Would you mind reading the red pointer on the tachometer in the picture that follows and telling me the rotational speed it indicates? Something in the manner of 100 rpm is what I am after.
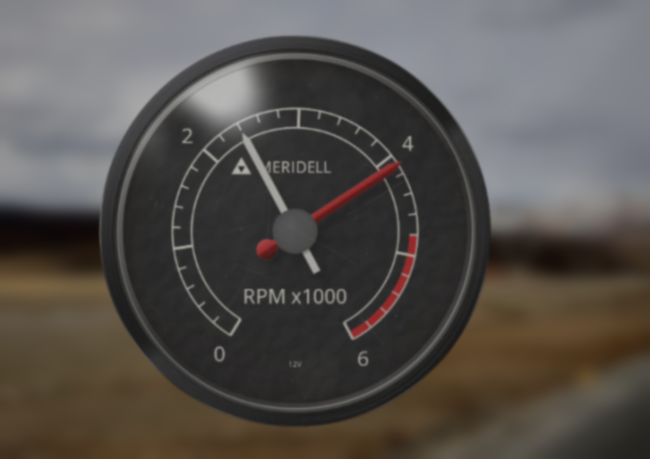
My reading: 4100 rpm
